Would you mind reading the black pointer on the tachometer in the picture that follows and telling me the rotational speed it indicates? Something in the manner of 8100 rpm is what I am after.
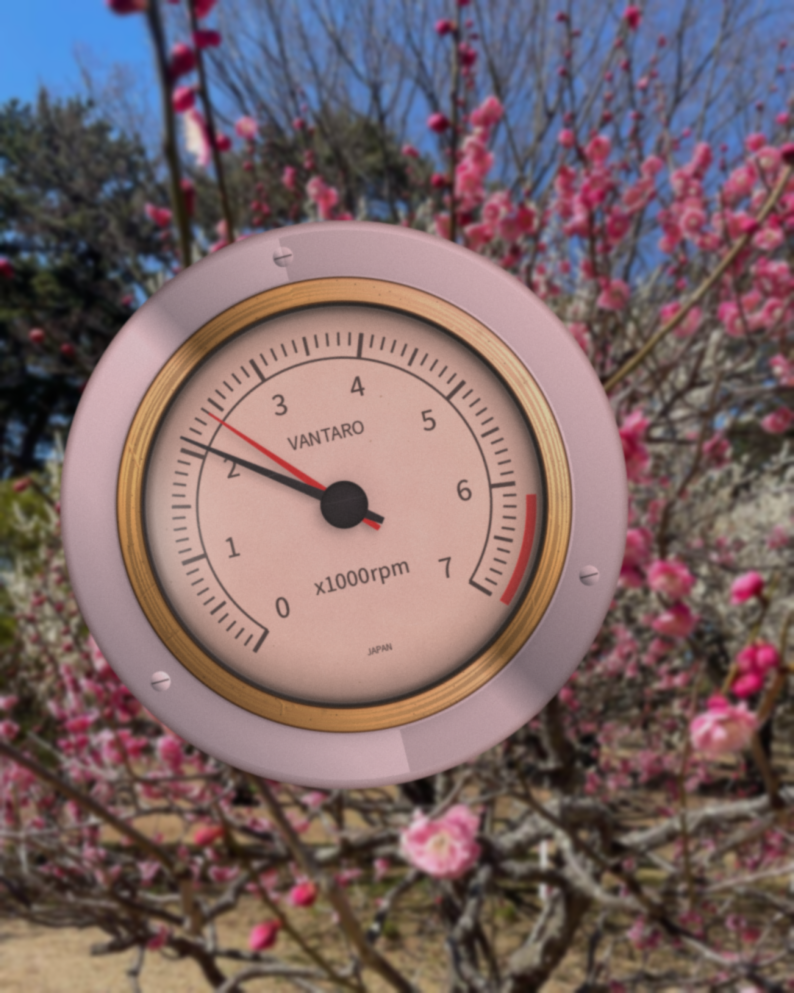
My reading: 2100 rpm
